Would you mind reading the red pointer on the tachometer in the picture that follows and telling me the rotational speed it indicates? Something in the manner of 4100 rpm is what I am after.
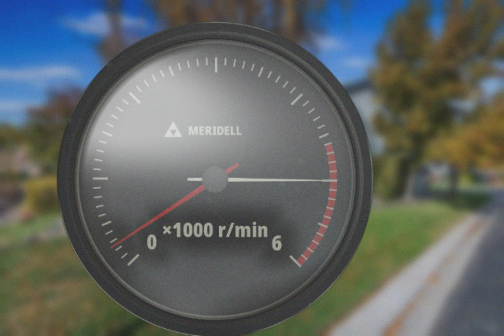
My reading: 250 rpm
